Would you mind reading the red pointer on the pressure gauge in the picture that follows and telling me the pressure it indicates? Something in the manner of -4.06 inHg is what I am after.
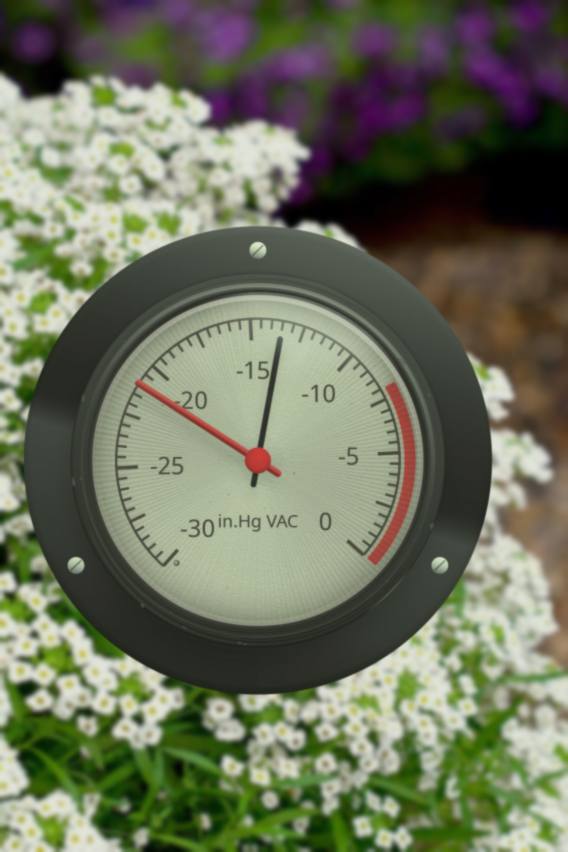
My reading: -21 inHg
